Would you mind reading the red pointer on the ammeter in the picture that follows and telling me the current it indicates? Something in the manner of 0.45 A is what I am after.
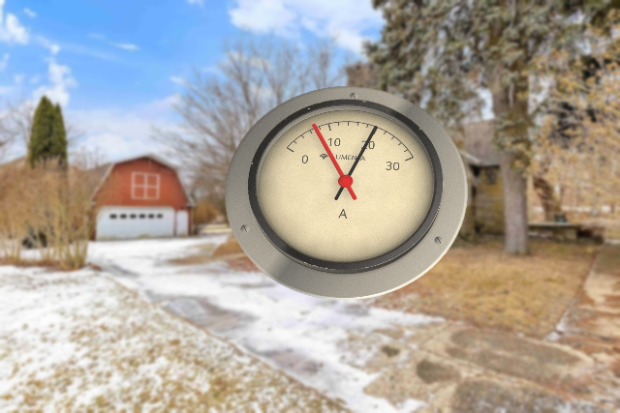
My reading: 7 A
